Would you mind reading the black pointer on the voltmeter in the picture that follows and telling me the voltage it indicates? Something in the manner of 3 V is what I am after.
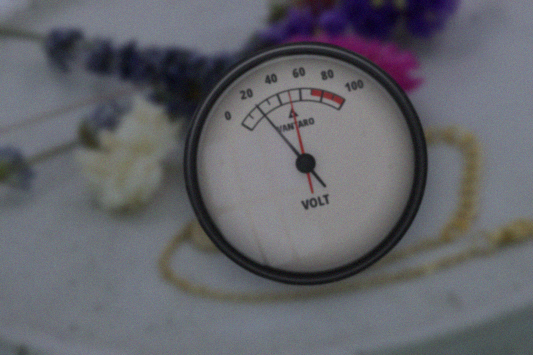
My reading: 20 V
